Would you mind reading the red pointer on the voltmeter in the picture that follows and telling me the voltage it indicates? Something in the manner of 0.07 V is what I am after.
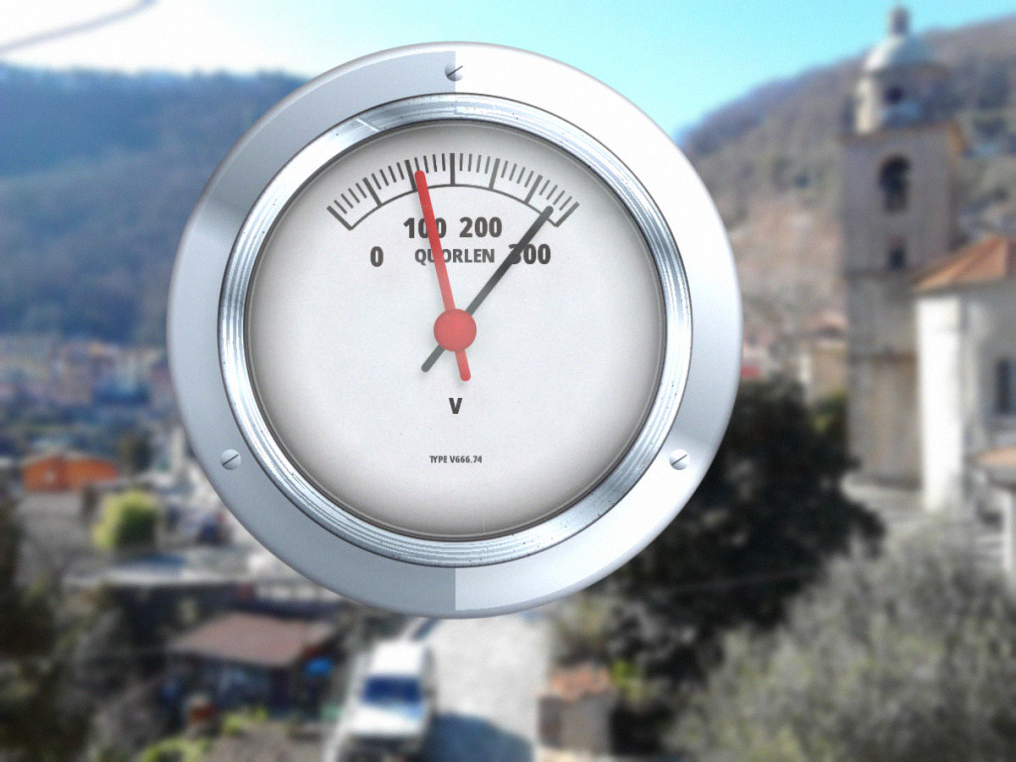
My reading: 110 V
